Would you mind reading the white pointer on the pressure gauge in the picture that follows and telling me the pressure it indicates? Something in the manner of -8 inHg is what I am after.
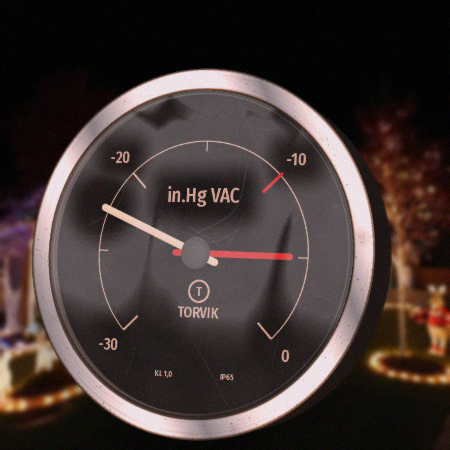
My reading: -22.5 inHg
